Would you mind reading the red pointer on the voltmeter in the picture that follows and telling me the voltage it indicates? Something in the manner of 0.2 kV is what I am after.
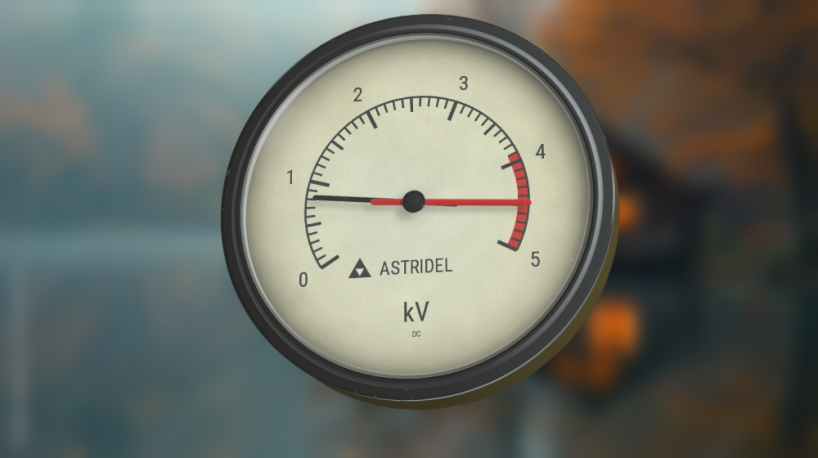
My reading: 4.5 kV
